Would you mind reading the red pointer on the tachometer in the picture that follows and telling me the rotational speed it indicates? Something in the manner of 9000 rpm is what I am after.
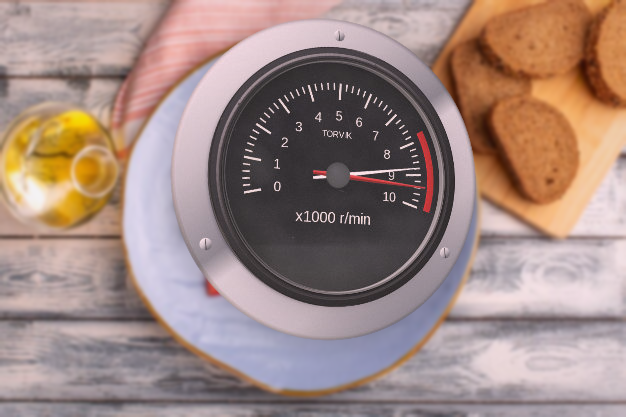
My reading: 9400 rpm
